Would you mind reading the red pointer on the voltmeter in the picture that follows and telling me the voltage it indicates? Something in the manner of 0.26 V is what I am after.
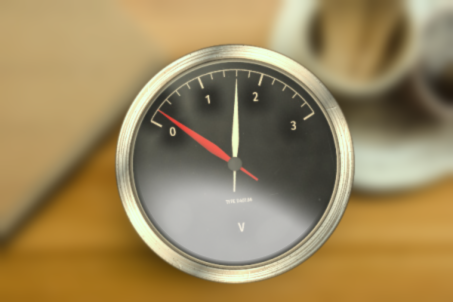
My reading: 0.2 V
